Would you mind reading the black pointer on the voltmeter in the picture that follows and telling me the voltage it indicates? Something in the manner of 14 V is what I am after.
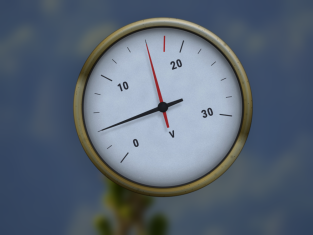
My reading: 4 V
